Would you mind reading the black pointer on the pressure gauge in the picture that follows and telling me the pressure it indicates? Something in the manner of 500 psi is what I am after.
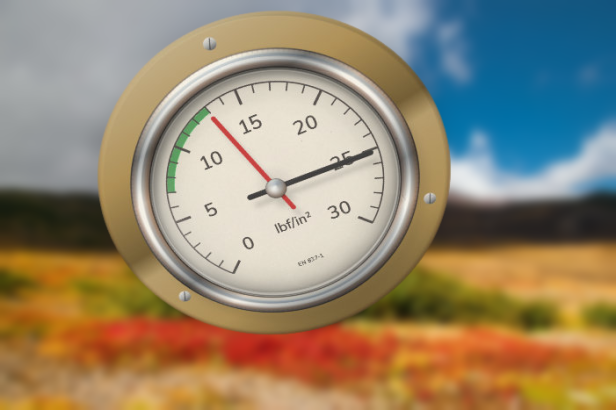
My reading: 25 psi
